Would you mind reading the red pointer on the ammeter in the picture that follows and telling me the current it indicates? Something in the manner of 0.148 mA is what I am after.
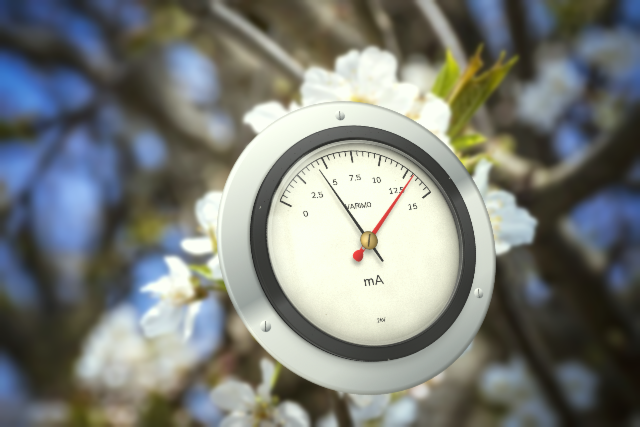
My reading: 13 mA
